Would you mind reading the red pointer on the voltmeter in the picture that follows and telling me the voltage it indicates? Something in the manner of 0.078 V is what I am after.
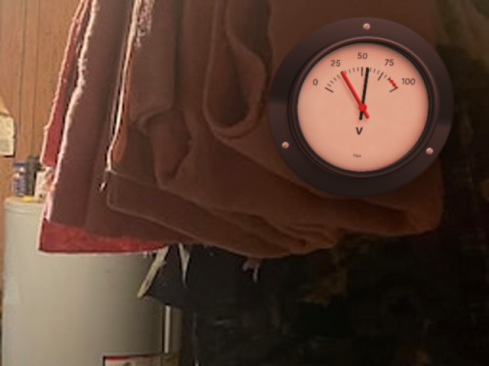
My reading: 25 V
